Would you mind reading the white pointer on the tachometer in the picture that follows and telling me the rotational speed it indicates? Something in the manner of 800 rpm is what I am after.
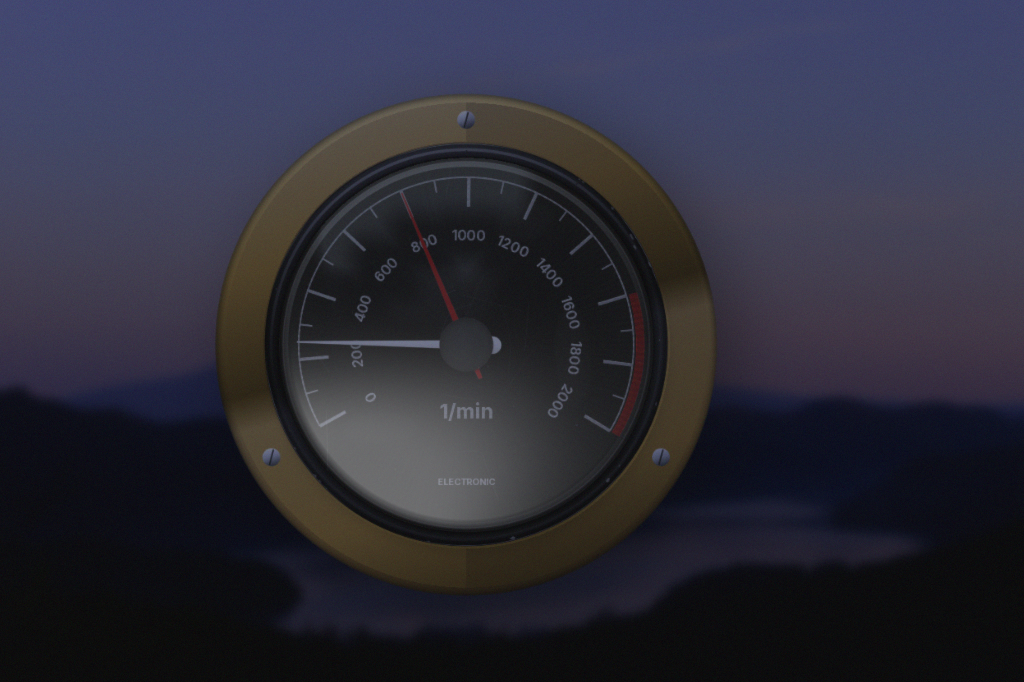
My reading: 250 rpm
